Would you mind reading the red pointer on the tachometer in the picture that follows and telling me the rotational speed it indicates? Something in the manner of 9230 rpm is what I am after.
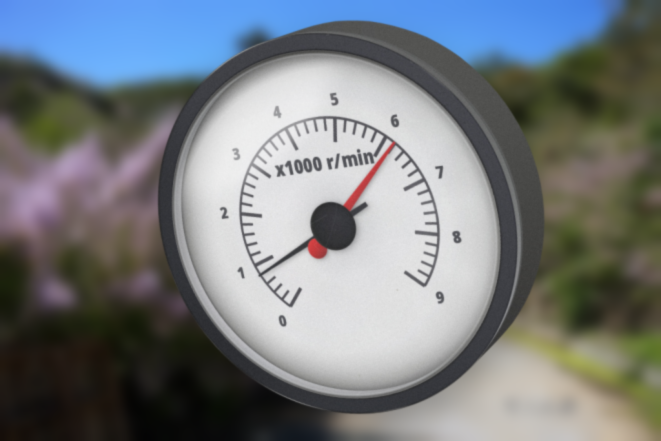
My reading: 6200 rpm
